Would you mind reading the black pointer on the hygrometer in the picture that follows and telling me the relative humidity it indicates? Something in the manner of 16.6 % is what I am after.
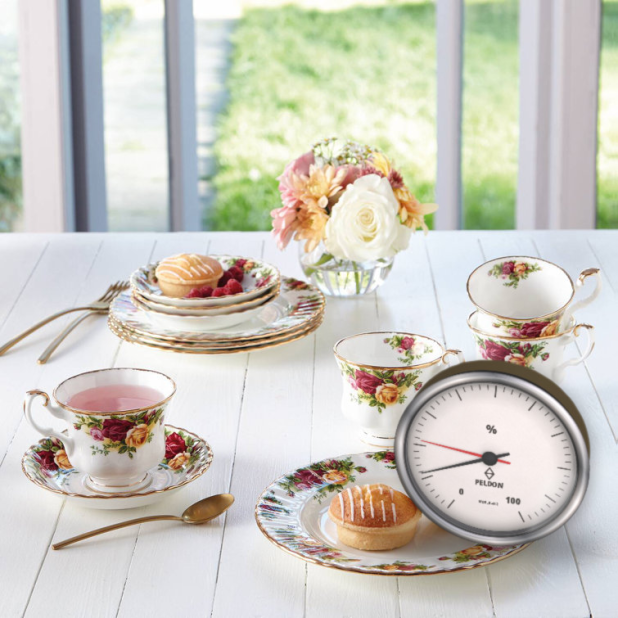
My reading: 12 %
